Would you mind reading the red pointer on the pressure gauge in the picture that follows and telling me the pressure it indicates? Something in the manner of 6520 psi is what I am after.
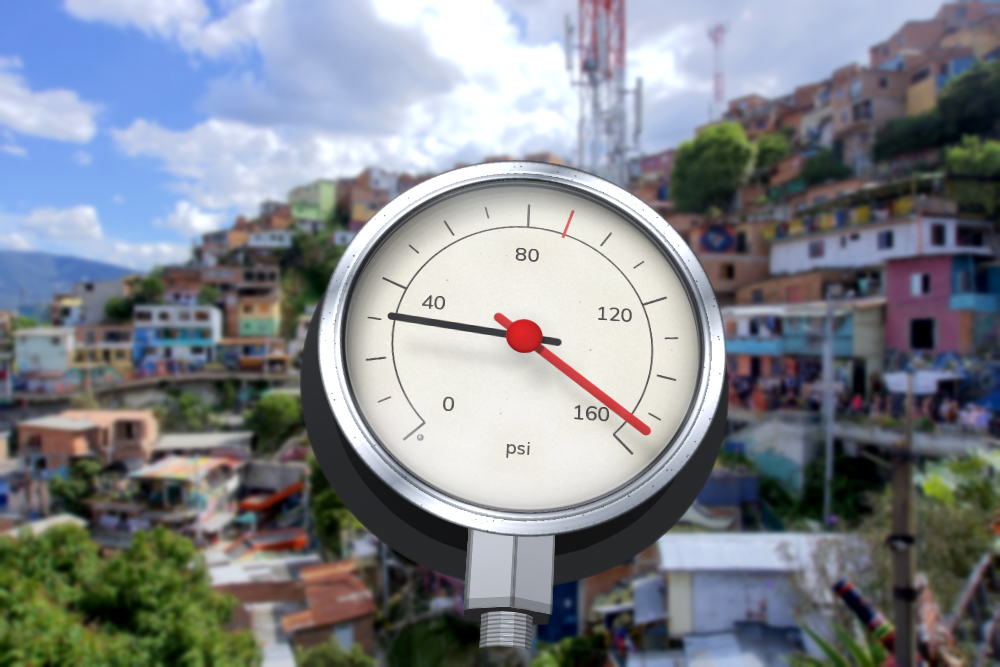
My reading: 155 psi
